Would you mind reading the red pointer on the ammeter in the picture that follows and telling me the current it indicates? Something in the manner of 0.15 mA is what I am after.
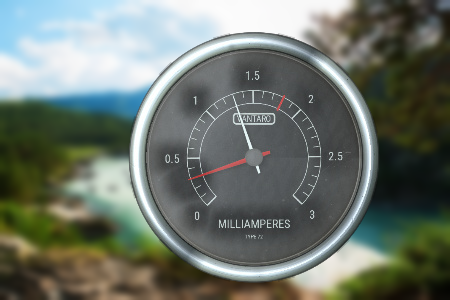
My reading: 0.3 mA
